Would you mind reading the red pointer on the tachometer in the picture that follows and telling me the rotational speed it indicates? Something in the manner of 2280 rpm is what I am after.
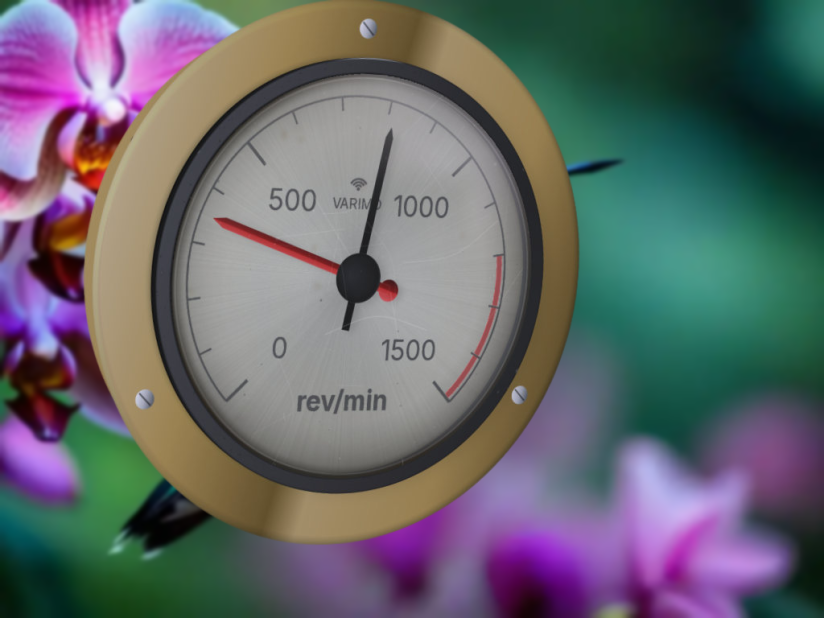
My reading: 350 rpm
